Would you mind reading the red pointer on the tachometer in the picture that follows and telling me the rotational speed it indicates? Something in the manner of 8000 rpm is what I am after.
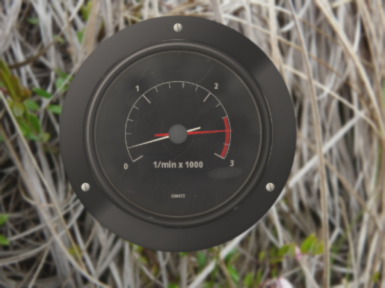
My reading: 2600 rpm
